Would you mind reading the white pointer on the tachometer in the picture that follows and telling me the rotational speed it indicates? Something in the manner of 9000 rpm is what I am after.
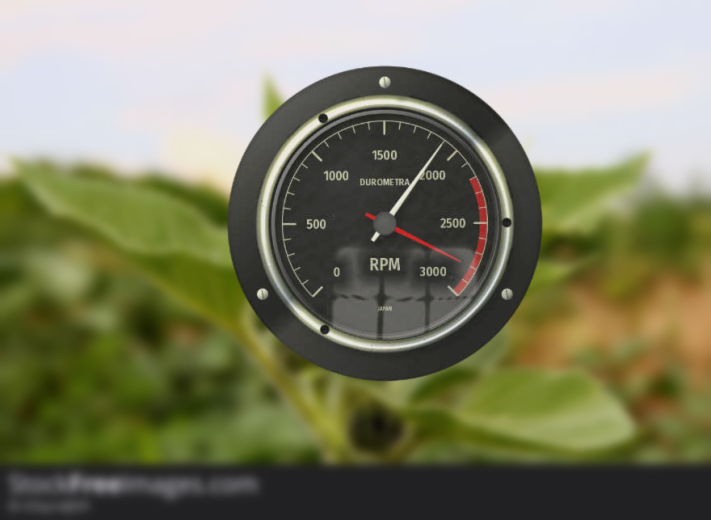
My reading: 1900 rpm
